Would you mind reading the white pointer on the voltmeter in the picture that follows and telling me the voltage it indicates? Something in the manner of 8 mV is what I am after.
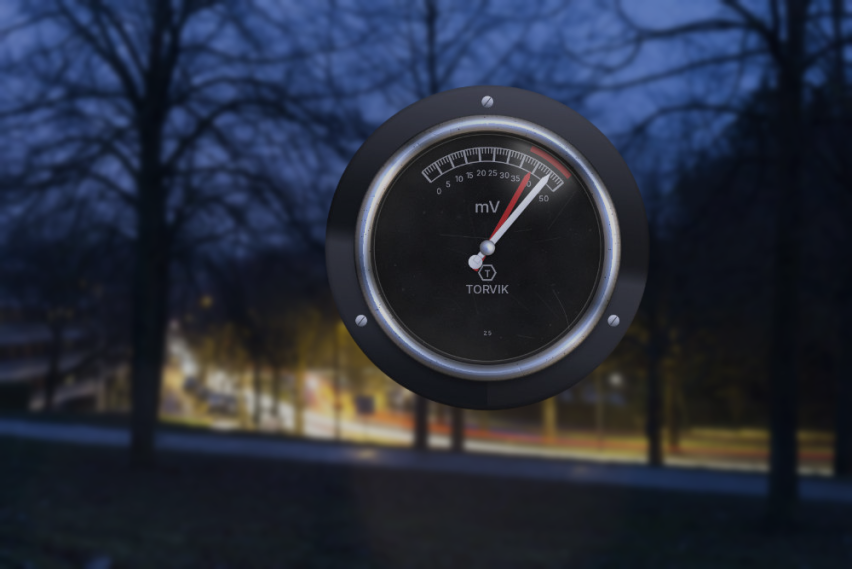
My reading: 45 mV
